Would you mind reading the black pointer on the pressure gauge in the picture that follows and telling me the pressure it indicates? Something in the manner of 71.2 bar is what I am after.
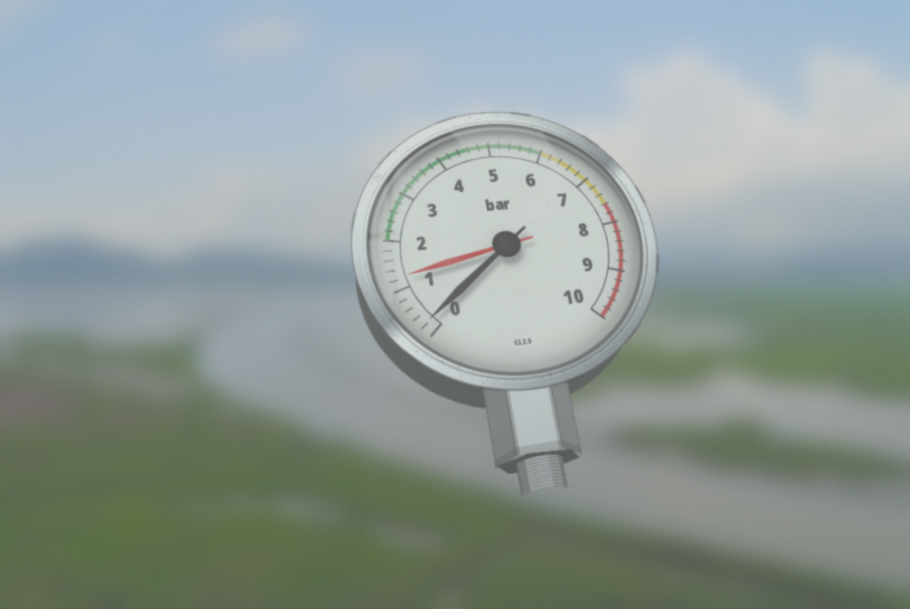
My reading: 0.2 bar
